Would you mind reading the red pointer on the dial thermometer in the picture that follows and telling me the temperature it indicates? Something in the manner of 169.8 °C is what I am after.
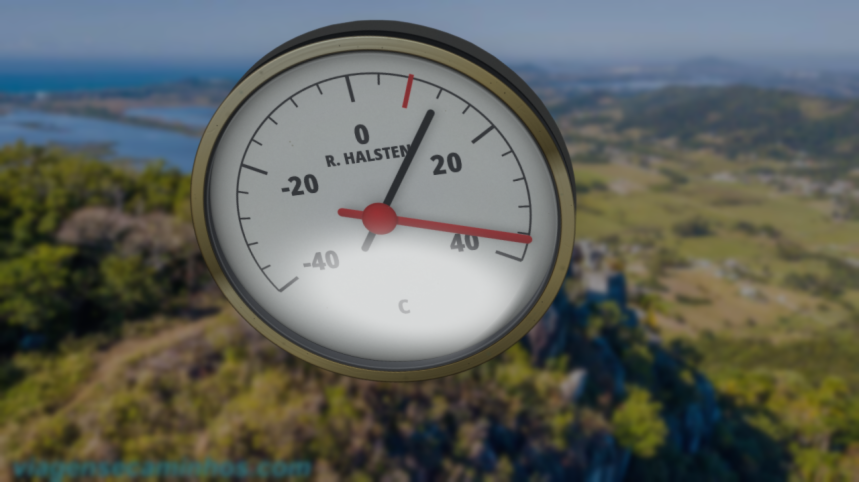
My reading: 36 °C
